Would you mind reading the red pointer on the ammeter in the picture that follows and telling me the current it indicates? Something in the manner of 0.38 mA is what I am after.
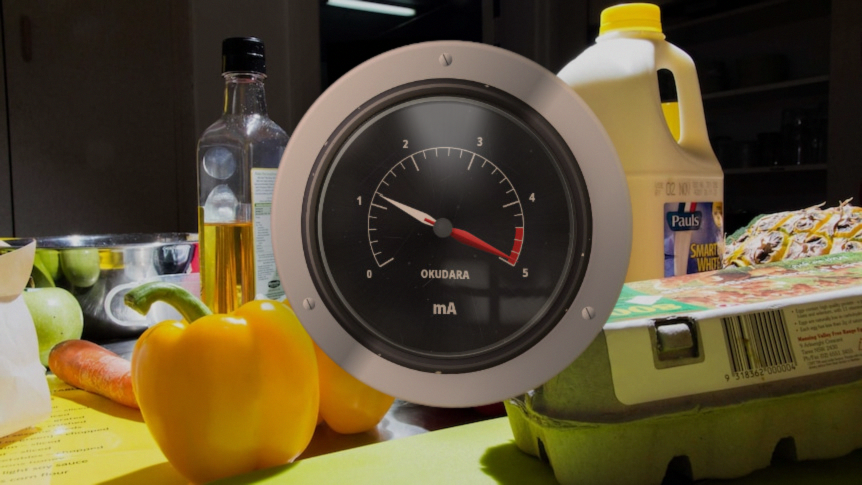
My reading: 4.9 mA
